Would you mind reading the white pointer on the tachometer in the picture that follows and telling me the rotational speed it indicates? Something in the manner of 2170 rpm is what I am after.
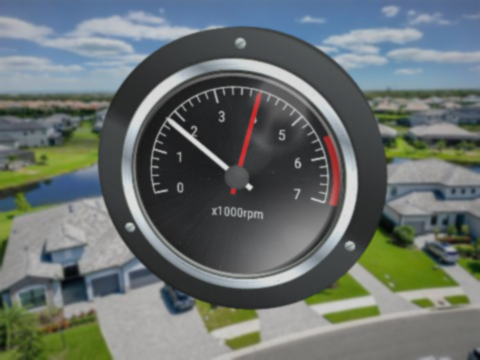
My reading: 1800 rpm
